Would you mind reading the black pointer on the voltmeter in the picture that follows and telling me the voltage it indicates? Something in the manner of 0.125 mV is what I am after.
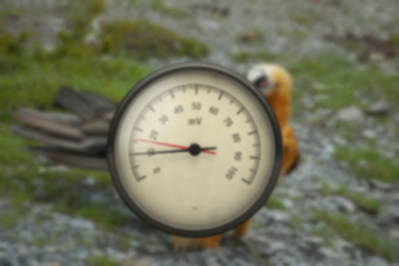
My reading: 10 mV
